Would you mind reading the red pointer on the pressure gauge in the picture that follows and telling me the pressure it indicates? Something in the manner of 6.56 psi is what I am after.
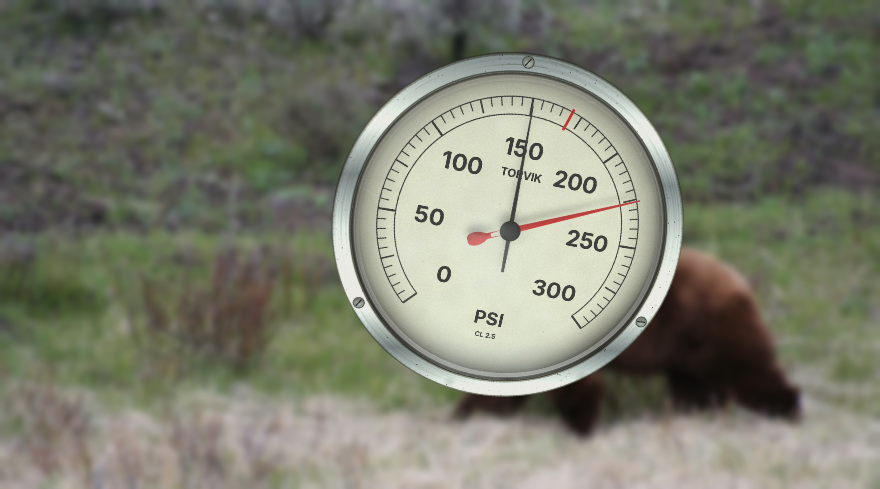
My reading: 225 psi
